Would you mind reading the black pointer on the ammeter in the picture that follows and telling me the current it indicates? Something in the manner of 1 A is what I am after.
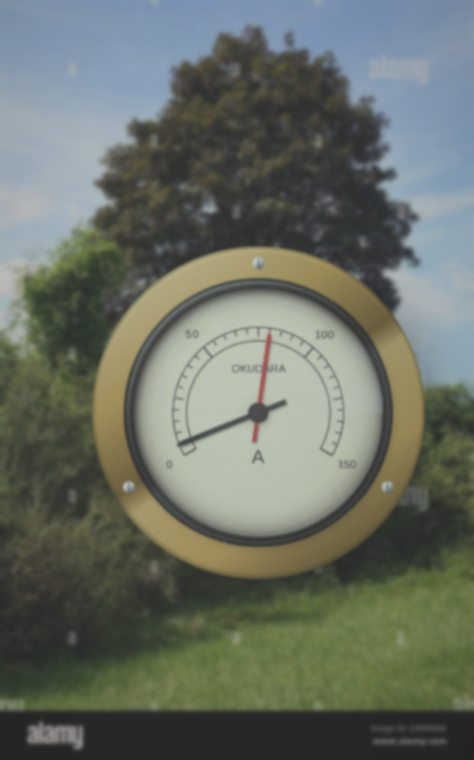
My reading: 5 A
